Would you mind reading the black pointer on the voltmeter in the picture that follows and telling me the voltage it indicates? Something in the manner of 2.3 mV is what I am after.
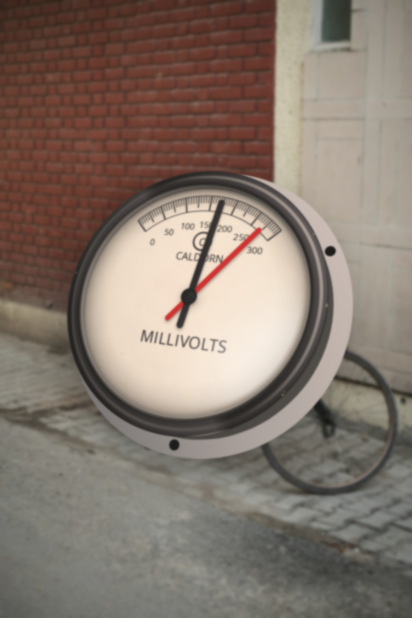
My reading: 175 mV
